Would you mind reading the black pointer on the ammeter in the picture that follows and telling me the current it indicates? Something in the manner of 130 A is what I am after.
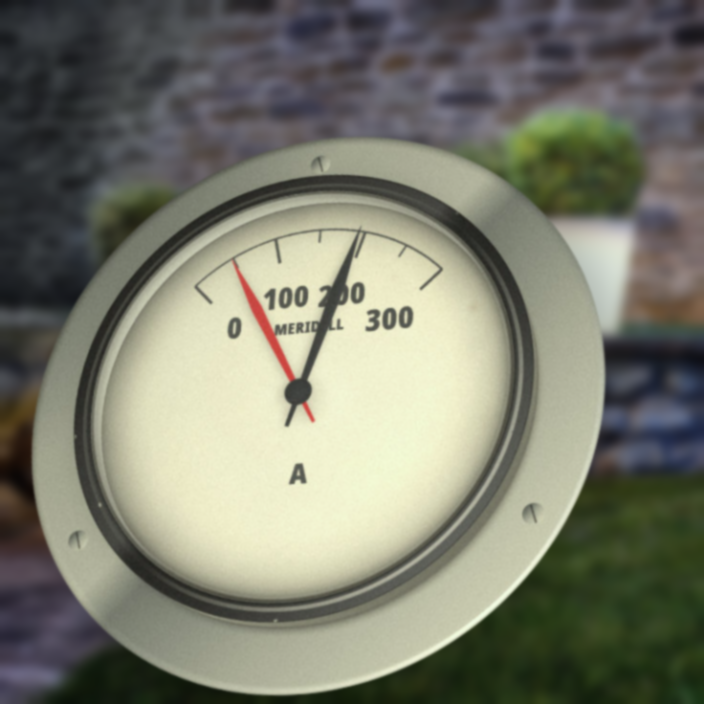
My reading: 200 A
